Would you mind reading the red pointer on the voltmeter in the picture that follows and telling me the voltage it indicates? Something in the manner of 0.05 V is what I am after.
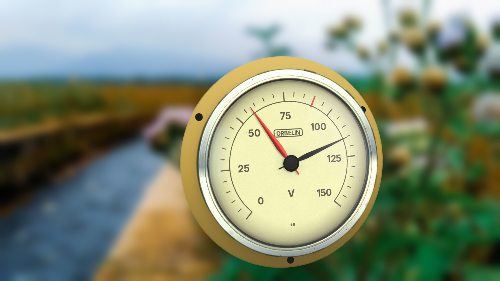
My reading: 57.5 V
